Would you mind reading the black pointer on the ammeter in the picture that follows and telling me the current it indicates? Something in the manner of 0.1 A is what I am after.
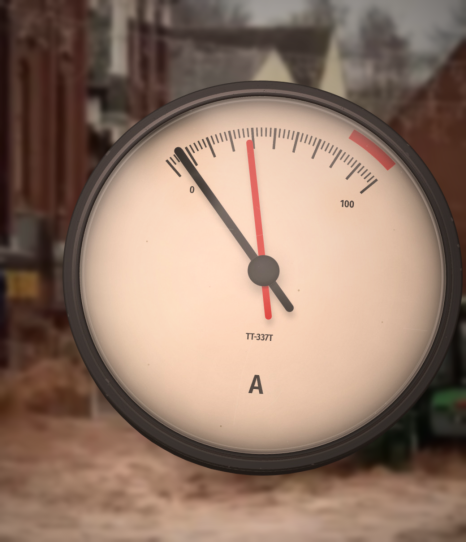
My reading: 6 A
